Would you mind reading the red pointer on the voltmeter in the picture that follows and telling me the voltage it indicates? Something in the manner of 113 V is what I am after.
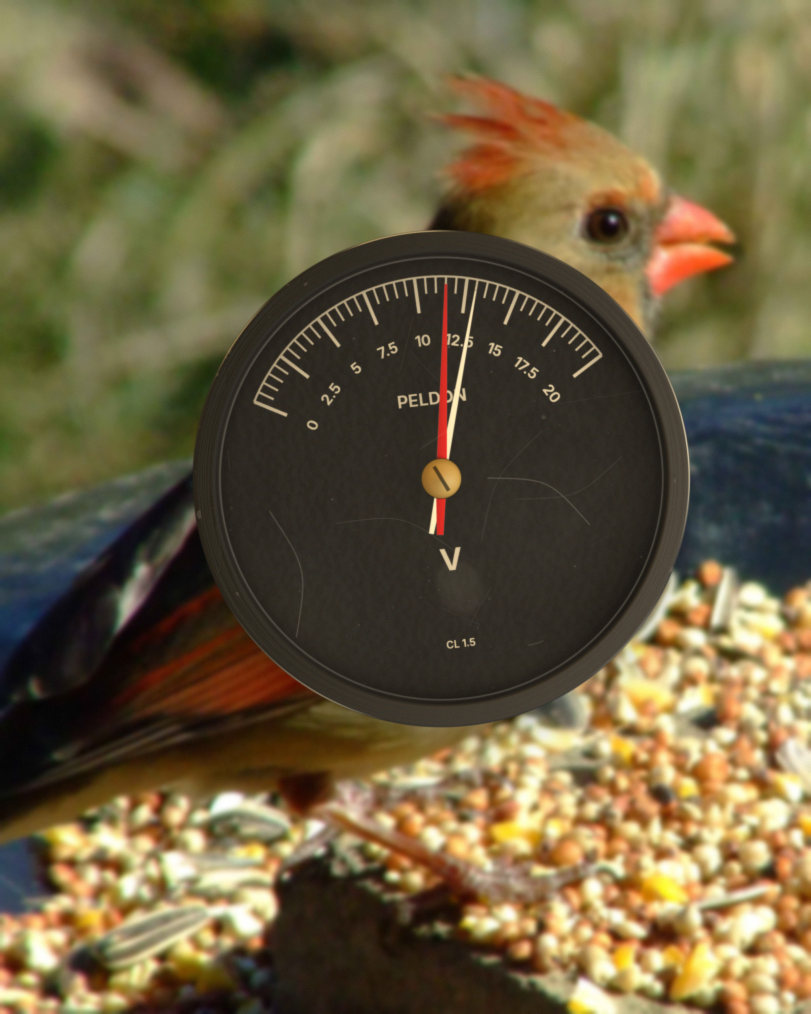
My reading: 11.5 V
